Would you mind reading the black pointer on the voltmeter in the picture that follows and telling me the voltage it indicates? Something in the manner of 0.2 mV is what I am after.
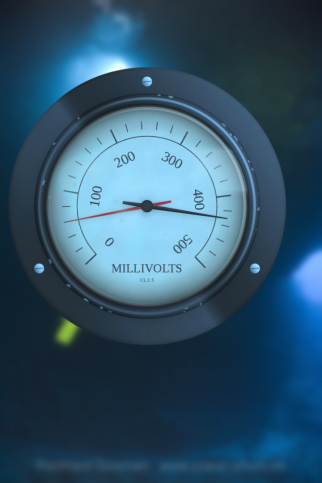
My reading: 430 mV
